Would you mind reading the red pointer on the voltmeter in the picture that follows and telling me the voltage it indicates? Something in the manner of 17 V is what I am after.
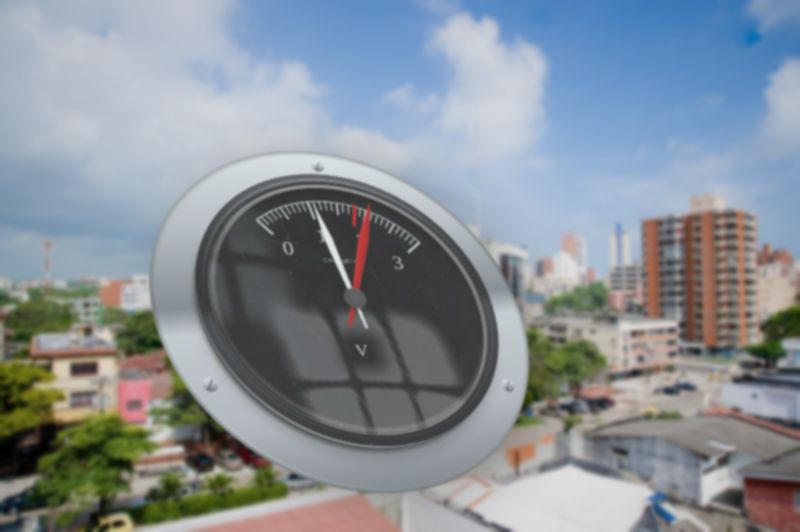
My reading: 2 V
